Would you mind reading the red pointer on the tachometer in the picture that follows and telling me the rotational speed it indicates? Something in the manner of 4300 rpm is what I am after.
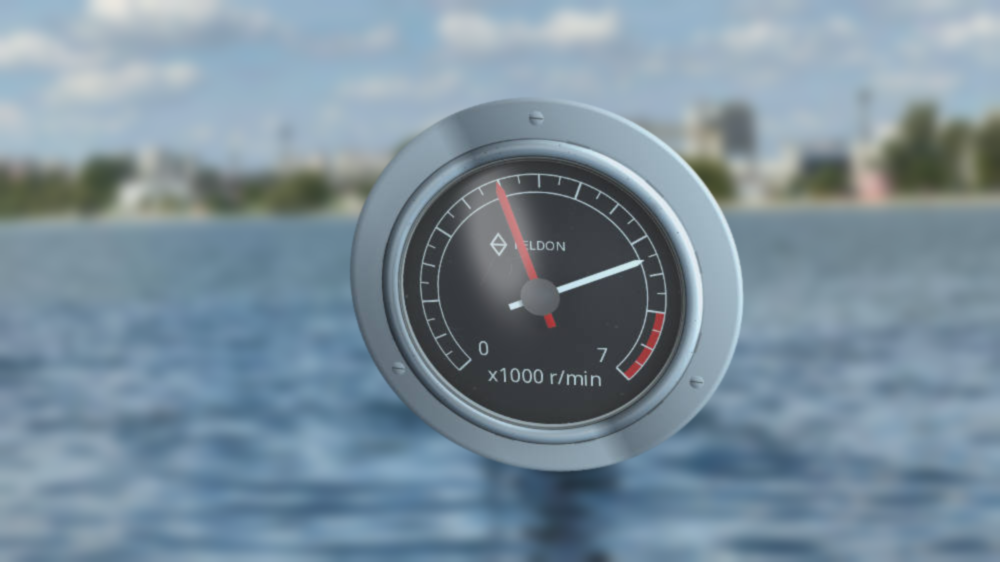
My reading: 3000 rpm
